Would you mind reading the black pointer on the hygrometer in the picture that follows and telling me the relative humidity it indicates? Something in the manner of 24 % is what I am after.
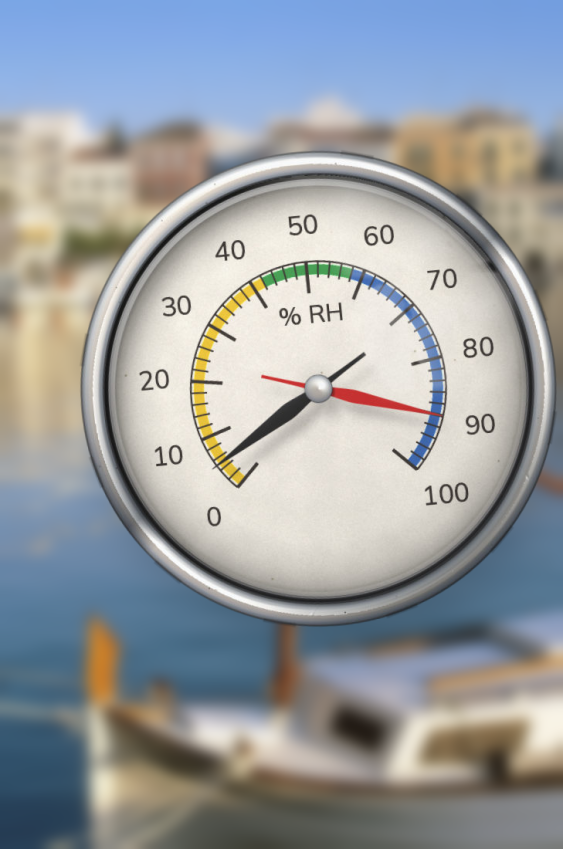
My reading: 5 %
